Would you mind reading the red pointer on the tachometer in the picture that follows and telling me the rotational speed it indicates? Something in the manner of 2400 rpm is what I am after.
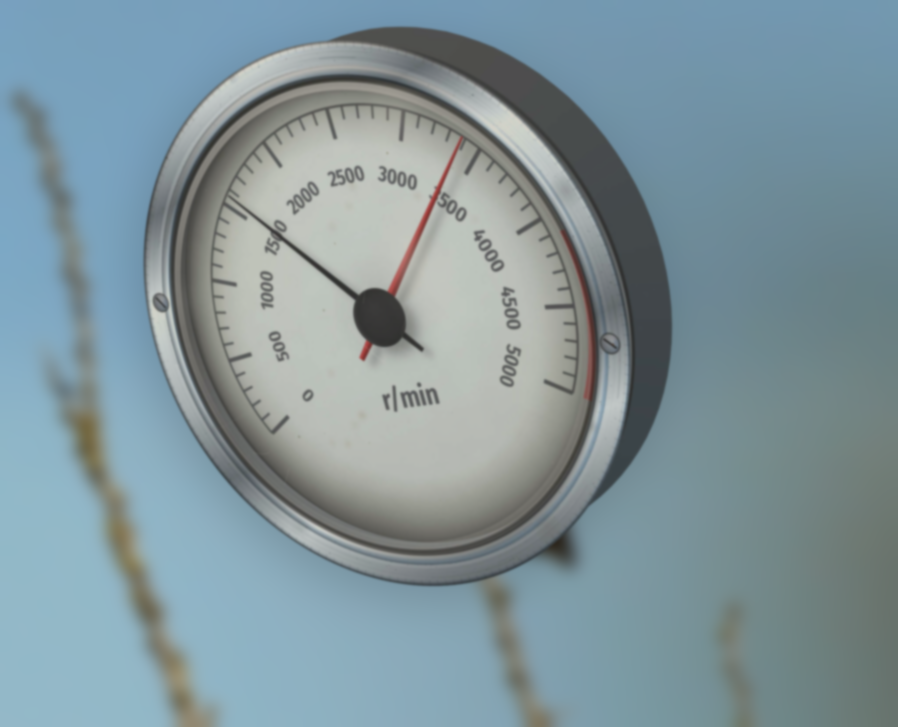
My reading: 3400 rpm
